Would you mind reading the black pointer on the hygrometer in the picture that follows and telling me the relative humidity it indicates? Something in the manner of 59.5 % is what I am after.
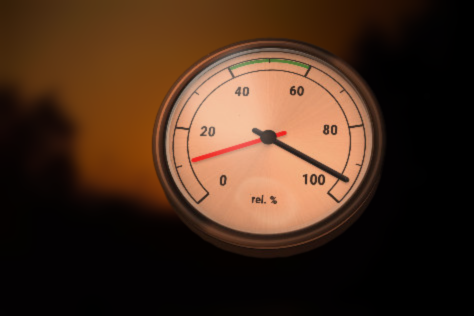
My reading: 95 %
